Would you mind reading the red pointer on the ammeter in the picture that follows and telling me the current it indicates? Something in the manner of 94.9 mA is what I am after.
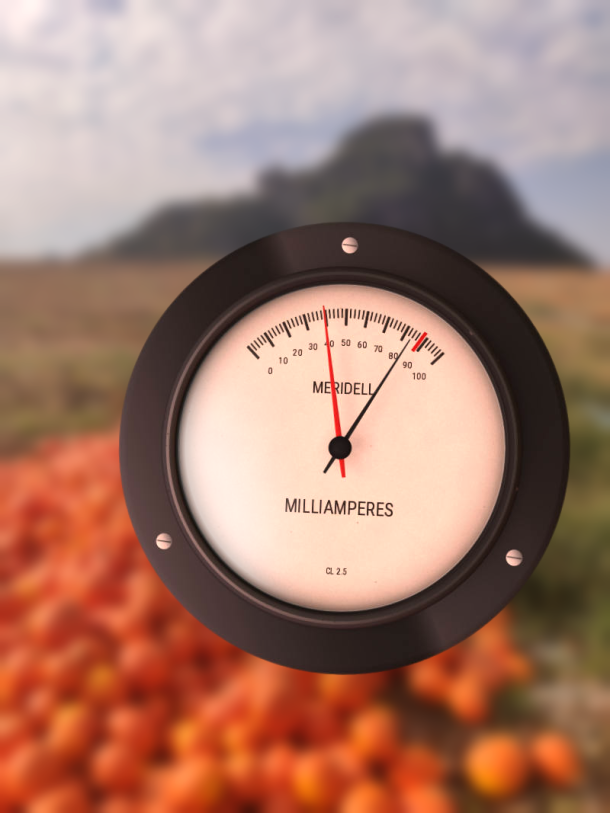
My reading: 40 mA
